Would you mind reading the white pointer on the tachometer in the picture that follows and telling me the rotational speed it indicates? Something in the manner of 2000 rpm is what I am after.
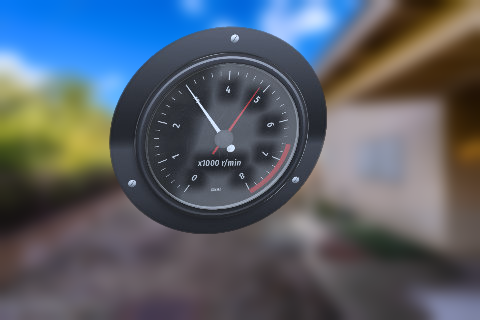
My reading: 3000 rpm
